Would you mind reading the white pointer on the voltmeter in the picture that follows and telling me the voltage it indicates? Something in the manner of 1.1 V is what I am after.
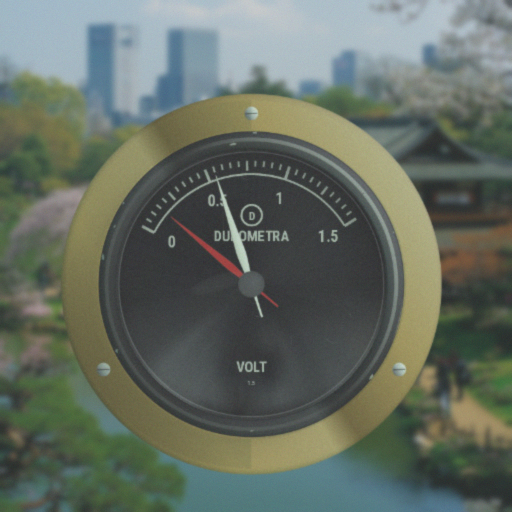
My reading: 0.55 V
